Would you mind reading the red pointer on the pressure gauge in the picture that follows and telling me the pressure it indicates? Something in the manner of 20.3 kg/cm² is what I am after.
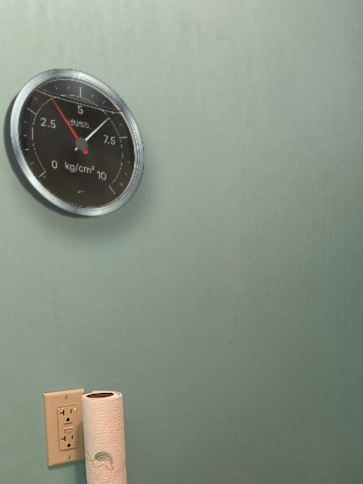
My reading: 3.5 kg/cm²
